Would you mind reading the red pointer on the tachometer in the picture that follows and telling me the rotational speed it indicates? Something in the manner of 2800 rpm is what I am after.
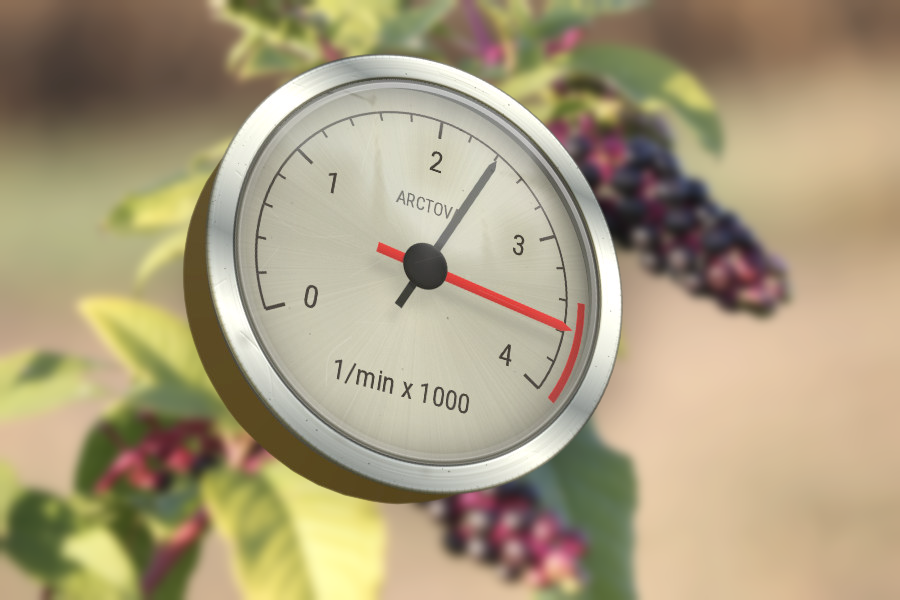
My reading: 3600 rpm
